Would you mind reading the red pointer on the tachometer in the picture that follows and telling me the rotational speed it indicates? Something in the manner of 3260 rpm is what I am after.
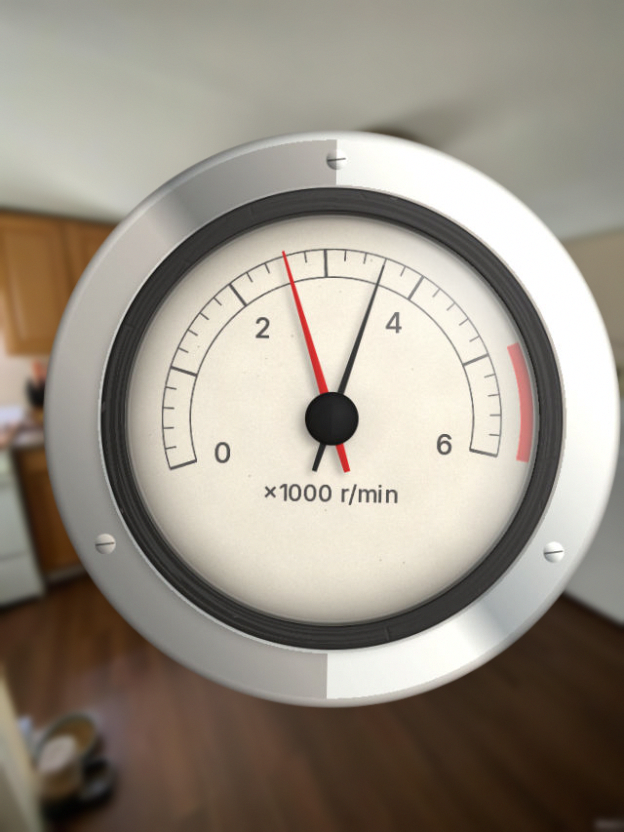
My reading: 2600 rpm
